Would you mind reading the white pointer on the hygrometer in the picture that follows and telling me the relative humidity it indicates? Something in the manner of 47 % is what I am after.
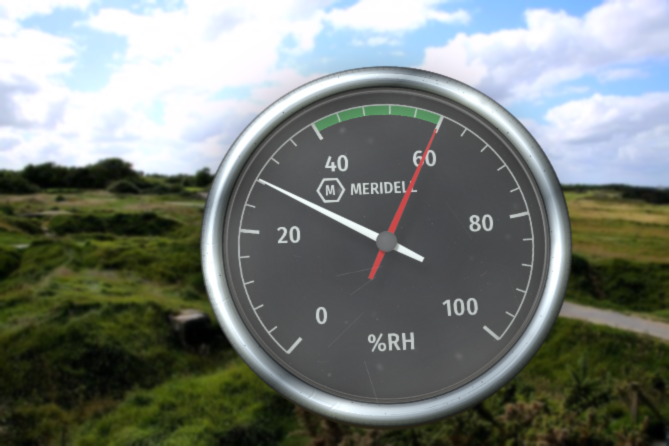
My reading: 28 %
